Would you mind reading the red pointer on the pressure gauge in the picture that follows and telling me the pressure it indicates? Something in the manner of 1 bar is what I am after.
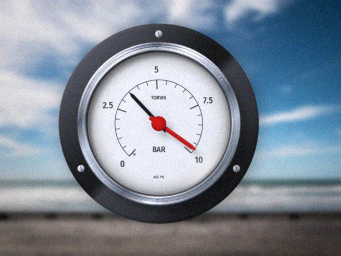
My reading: 9.75 bar
